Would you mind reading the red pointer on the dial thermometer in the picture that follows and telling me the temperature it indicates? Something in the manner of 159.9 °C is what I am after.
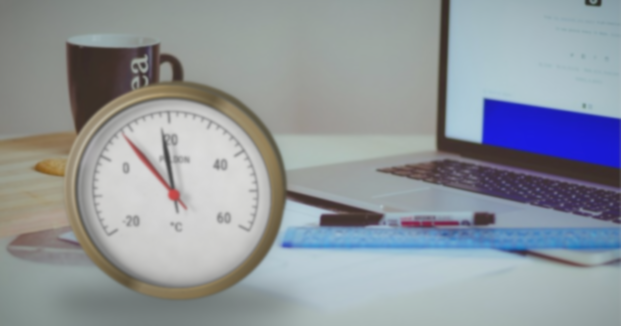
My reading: 8 °C
